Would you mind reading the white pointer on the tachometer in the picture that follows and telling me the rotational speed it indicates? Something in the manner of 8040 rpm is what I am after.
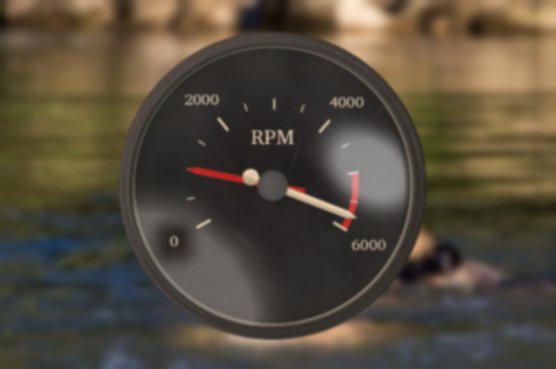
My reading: 5750 rpm
